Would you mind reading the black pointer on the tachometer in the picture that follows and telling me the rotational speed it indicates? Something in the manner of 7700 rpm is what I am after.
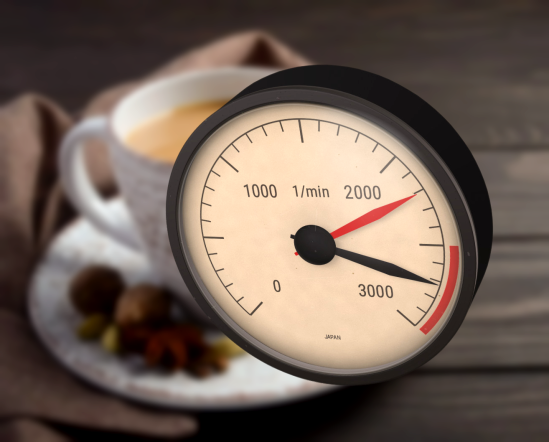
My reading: 2700 rpm
